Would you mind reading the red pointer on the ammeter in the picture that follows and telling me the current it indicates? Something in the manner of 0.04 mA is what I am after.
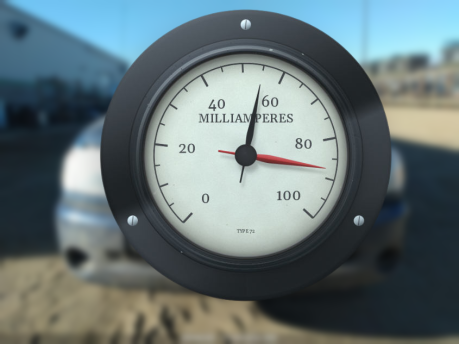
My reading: 87.5 mA
